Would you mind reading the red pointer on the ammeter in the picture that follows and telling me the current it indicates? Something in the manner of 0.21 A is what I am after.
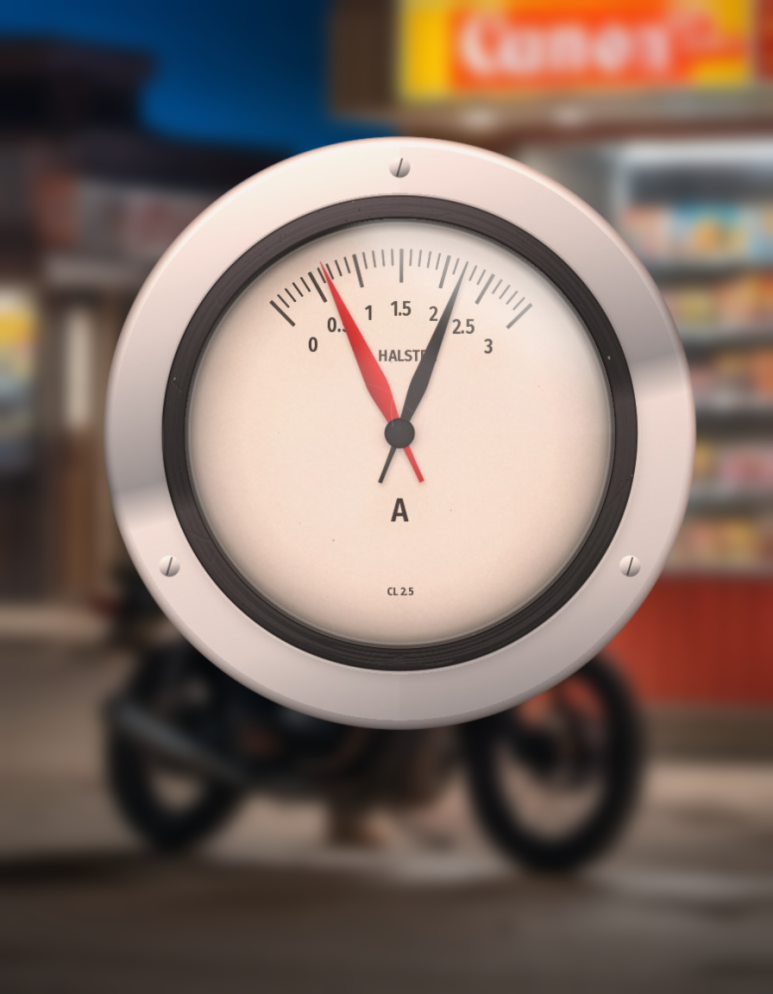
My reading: 0.65 A
